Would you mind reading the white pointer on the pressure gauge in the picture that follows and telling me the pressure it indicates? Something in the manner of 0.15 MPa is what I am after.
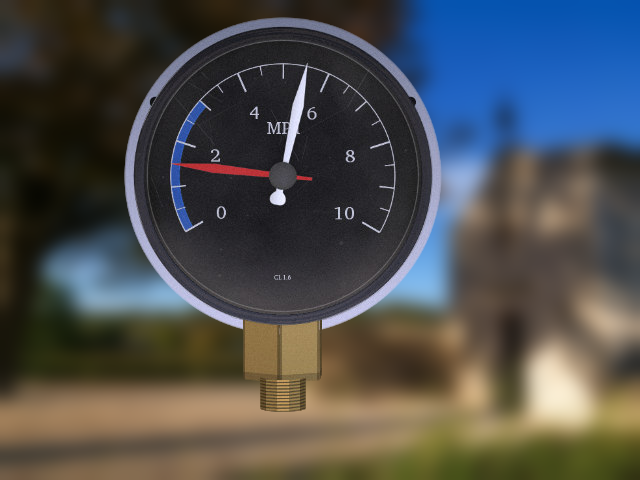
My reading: 5.5 MPa
